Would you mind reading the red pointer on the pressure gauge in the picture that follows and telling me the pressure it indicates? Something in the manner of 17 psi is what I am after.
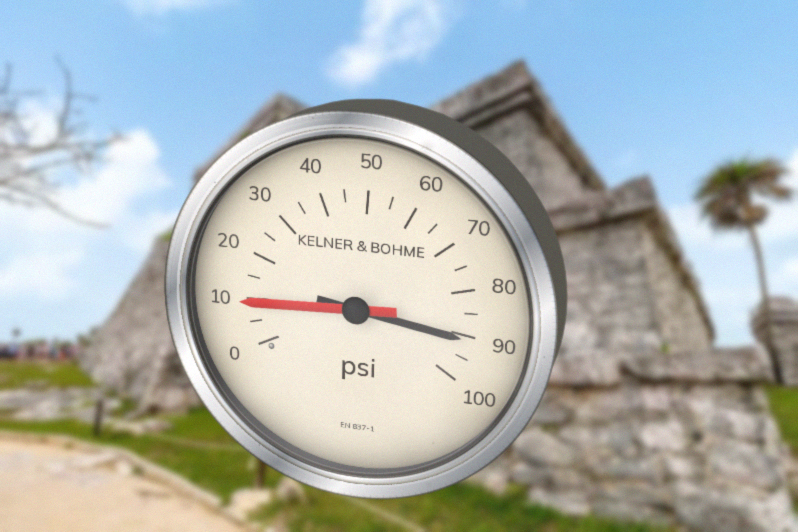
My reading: 10 psi
